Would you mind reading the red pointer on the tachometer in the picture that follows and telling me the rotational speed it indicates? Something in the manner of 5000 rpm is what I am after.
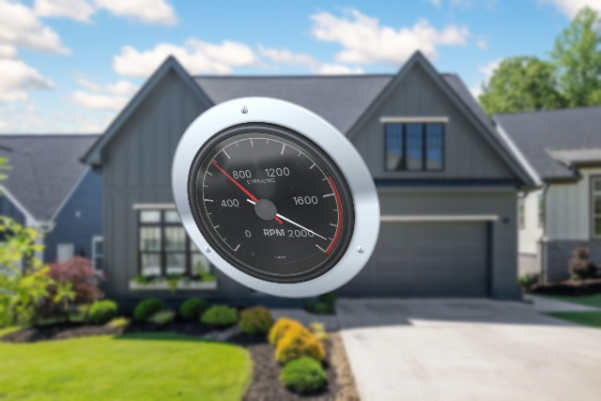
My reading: 700 rpm
